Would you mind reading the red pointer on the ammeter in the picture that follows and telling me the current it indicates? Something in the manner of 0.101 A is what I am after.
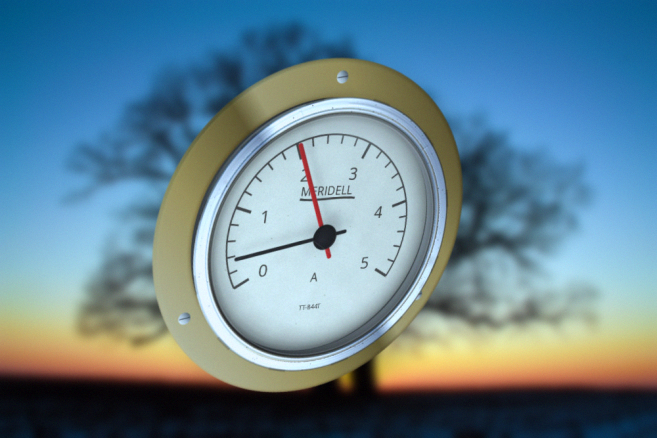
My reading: 2 A
